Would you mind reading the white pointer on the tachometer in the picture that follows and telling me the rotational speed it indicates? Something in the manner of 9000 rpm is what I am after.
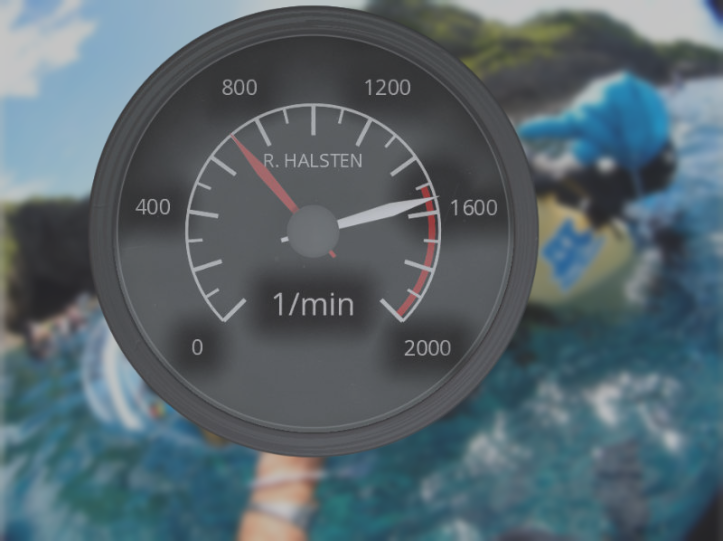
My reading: 1550 rpm
